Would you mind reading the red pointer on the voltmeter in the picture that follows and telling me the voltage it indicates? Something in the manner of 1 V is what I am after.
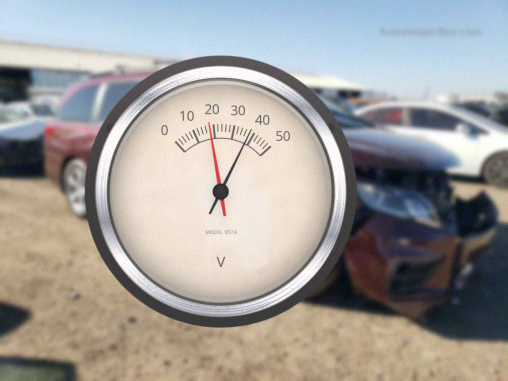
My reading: 18 V
